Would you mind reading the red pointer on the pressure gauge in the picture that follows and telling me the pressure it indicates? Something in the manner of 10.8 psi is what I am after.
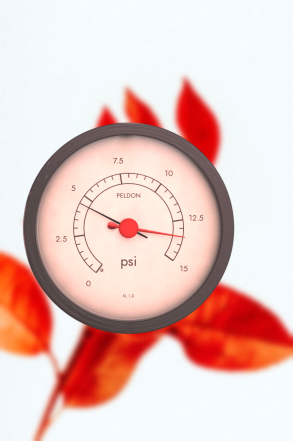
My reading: 13.5 psi
